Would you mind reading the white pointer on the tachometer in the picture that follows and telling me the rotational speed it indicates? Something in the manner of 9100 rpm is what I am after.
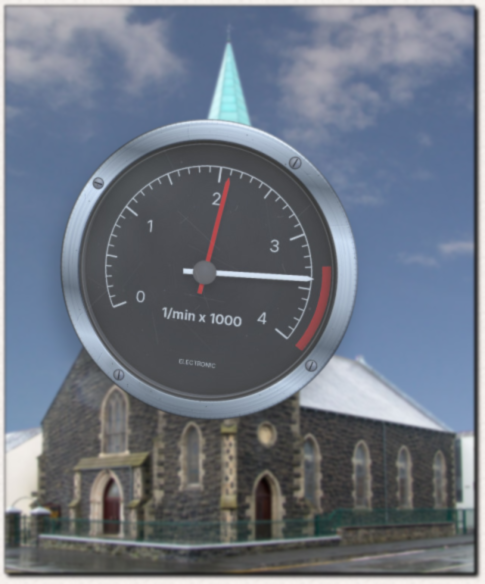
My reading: 3400 rpm
